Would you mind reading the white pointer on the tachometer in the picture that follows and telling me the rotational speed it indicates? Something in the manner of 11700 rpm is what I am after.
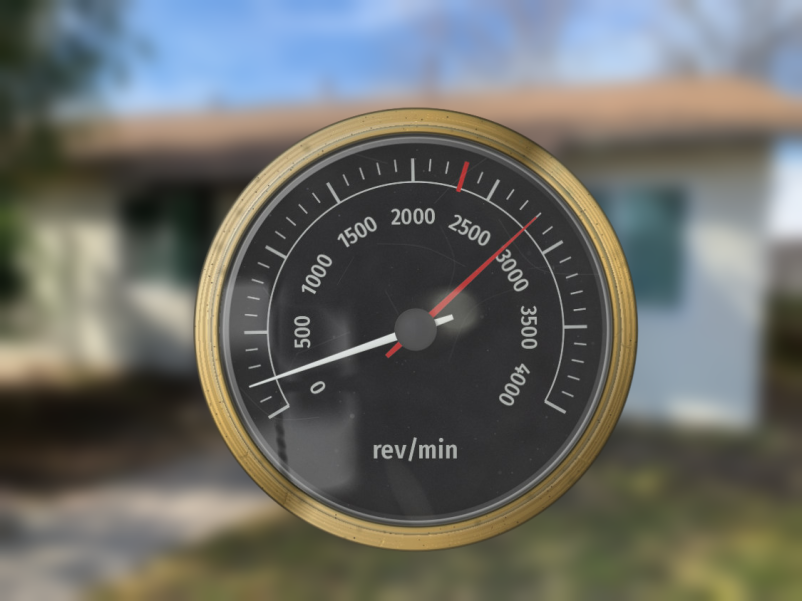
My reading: 200 rpm
